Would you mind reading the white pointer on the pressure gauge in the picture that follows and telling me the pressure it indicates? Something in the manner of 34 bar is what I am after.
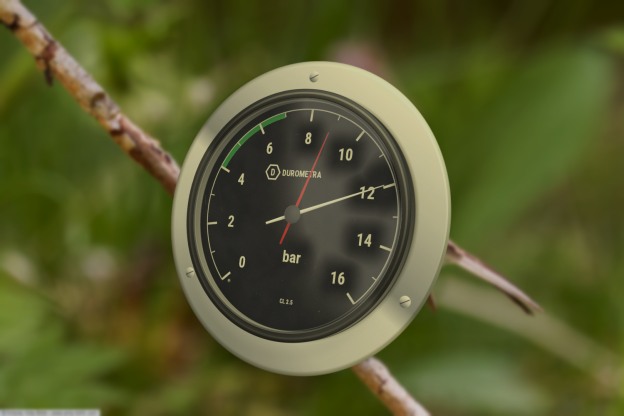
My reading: 12 bar
